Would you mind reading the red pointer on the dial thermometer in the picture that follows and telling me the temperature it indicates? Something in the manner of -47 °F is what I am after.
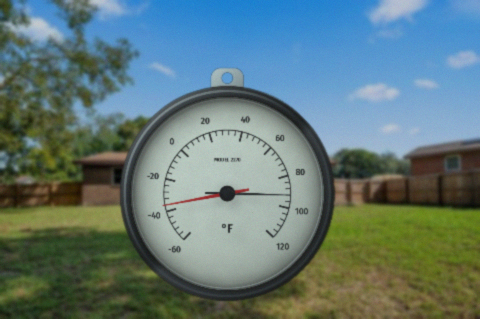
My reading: -36 °F
